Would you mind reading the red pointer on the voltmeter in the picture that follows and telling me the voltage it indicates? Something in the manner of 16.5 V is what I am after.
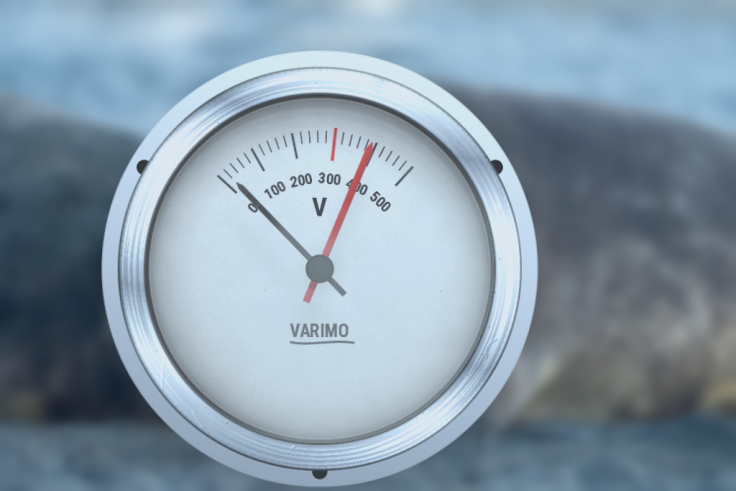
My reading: 390 V
